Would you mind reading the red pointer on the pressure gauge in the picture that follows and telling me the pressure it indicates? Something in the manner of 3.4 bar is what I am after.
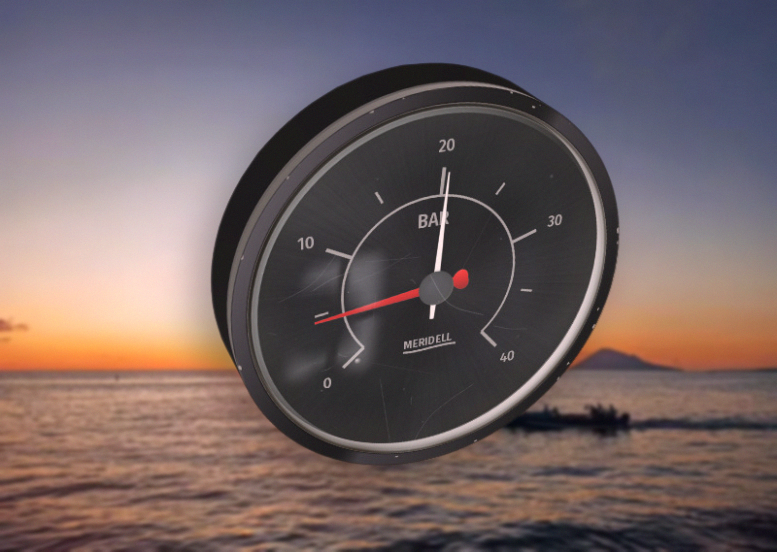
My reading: 5 bar
